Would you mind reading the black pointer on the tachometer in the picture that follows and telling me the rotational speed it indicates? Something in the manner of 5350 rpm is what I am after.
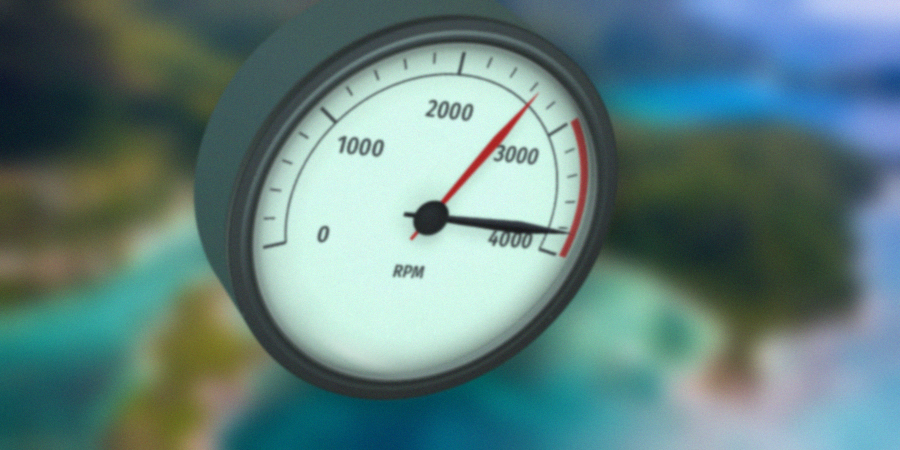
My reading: 3800 rpm
